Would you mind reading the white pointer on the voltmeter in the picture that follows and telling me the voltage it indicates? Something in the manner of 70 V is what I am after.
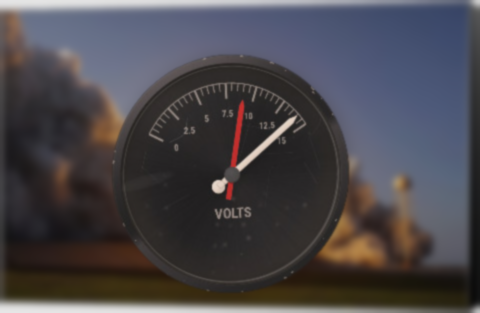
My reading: 14 V
